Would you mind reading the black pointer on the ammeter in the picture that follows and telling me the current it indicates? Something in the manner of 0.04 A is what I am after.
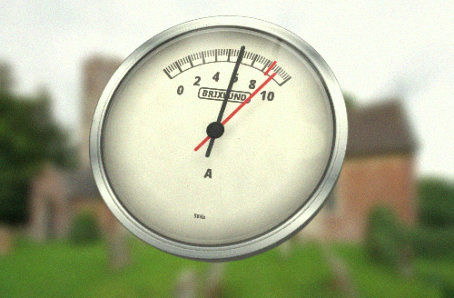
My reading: 6 A
